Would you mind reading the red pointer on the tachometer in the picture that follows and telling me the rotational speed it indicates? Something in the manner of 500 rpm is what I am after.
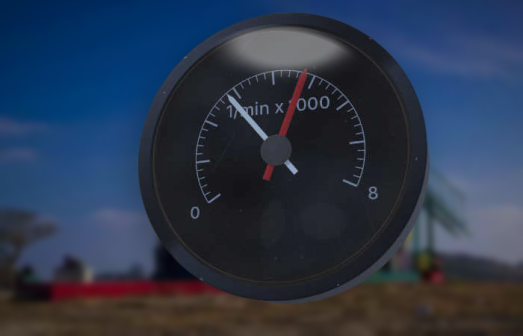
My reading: 4800 rpm
